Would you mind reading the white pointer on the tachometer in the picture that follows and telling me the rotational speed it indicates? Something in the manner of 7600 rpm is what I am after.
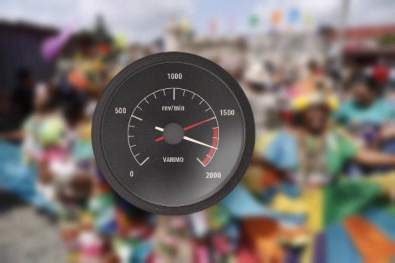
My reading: 1800 rpm
